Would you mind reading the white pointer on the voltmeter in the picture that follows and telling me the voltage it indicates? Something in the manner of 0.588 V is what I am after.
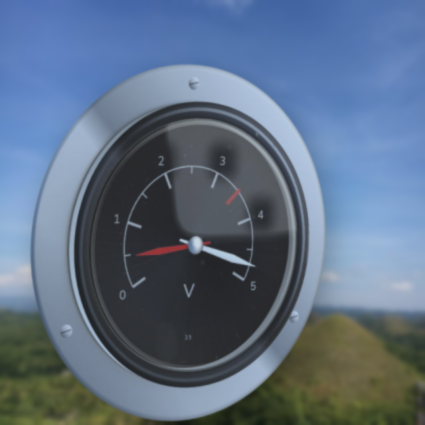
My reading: 4.75 V
